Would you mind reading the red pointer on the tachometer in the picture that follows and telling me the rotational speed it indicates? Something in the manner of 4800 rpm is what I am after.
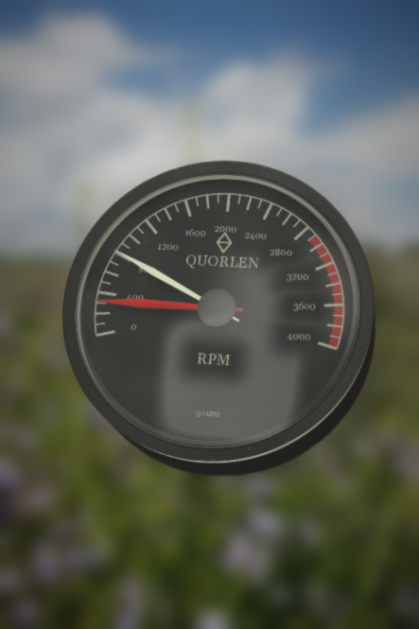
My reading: 300 rpm
